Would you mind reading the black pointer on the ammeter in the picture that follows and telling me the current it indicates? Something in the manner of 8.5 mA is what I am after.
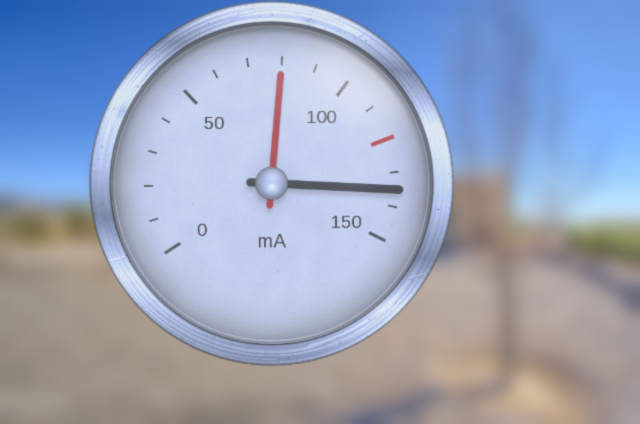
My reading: 135 mA
